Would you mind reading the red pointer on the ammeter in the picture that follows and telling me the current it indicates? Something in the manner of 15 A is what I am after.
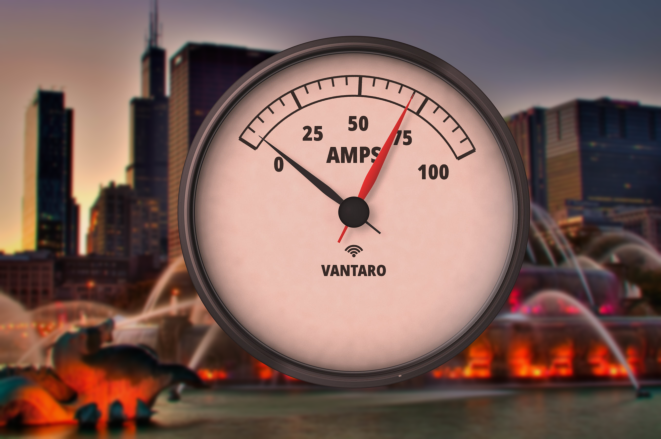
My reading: 70 A
